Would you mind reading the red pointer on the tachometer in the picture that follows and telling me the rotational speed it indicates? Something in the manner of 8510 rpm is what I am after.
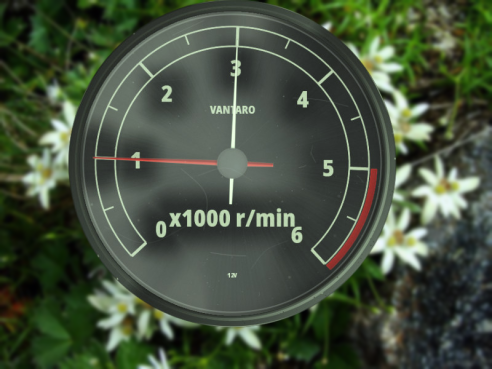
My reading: 1000 rpm
